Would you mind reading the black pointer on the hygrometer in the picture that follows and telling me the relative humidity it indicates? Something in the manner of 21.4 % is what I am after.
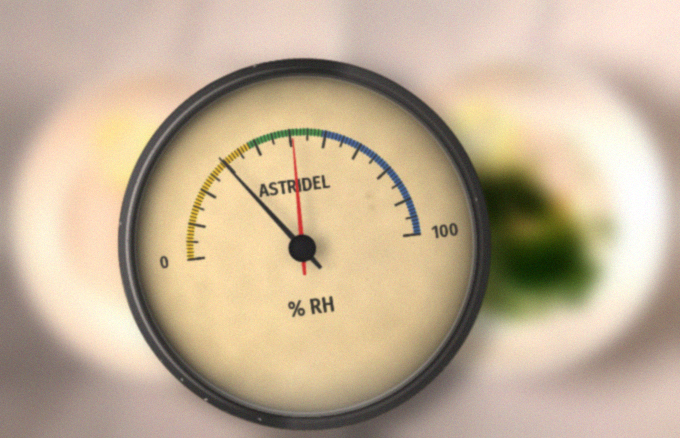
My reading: 30 %
